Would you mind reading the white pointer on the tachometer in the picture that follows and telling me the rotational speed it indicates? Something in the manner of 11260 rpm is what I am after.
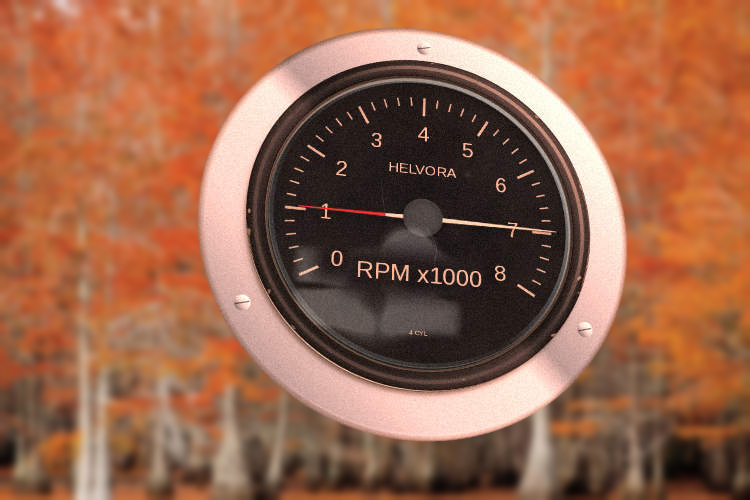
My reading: 7000 rpm
